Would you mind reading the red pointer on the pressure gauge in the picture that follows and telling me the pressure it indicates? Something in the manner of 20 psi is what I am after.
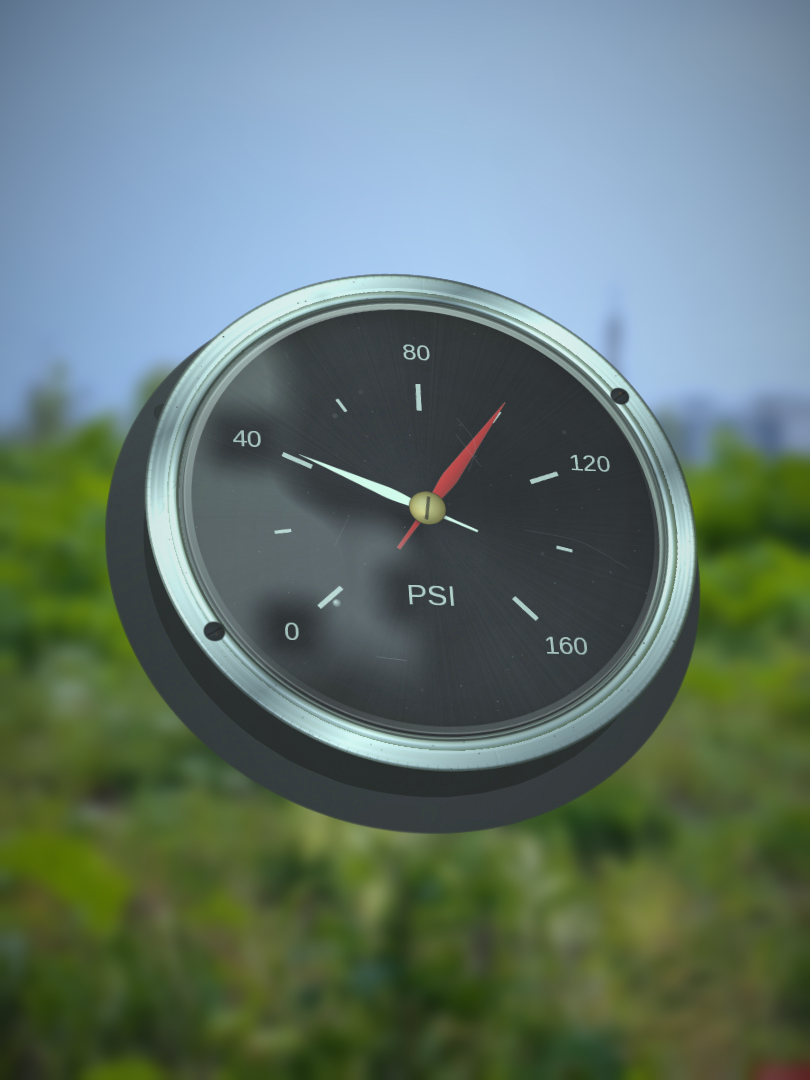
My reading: 100 psi
